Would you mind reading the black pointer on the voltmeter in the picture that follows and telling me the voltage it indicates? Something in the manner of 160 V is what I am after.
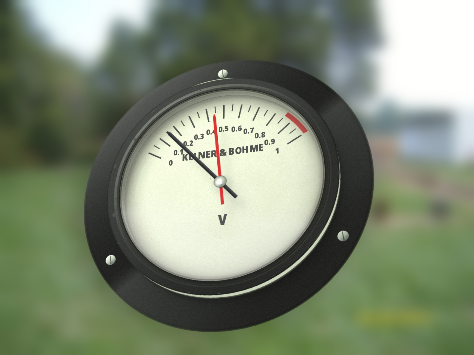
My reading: 0.15 V
